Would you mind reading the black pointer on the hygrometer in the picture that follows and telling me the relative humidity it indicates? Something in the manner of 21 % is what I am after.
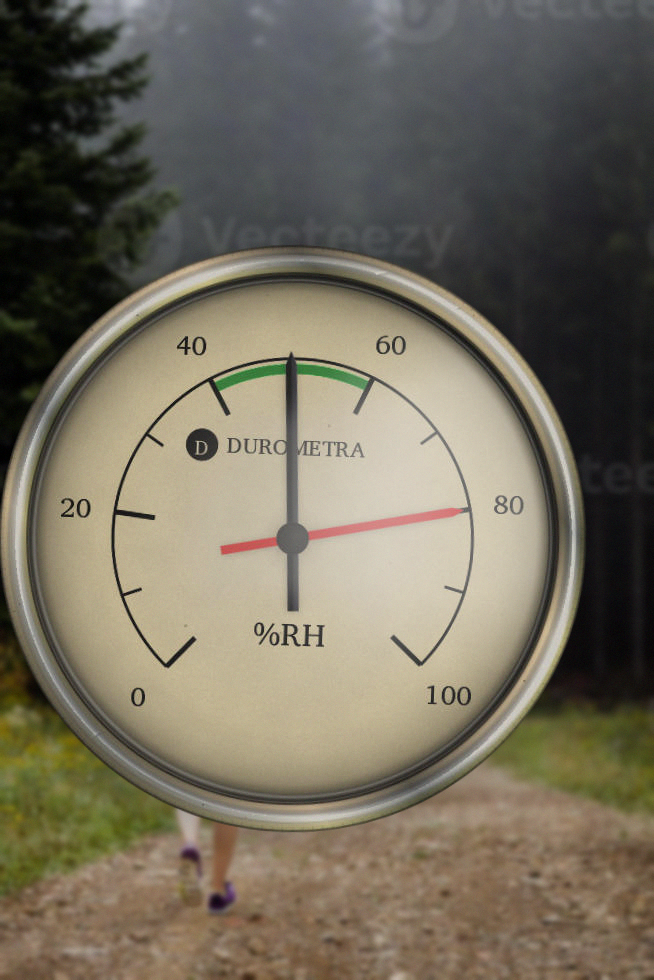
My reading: 50 %
